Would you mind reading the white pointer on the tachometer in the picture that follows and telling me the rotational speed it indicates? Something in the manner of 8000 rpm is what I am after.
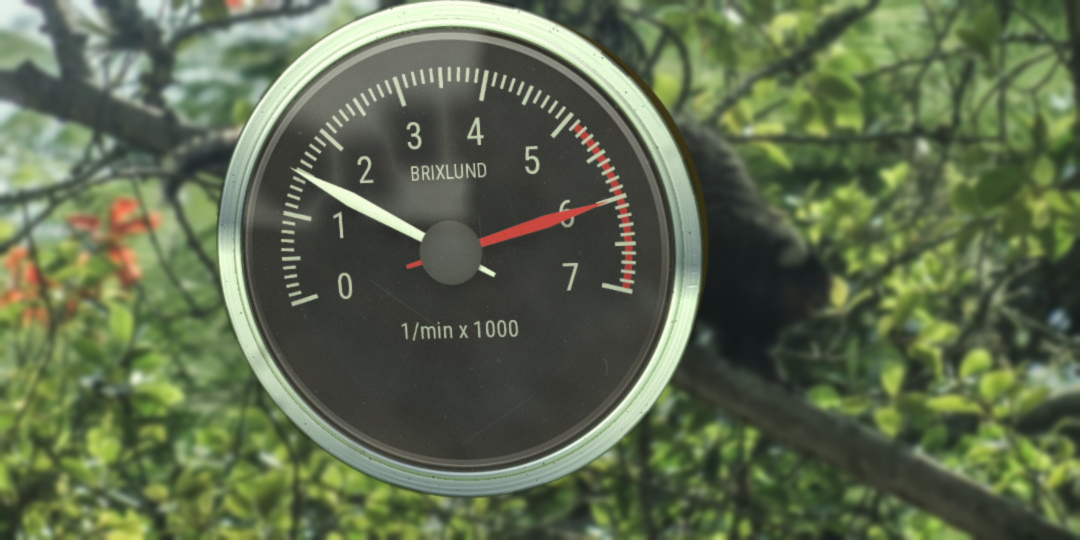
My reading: 1500 rpm
